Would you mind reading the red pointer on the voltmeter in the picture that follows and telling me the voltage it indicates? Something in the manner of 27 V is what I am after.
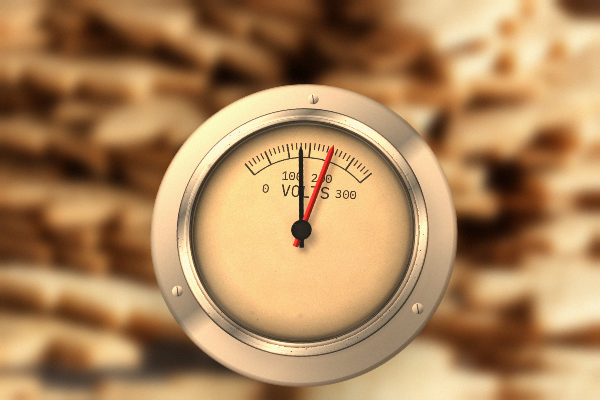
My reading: 200 V
